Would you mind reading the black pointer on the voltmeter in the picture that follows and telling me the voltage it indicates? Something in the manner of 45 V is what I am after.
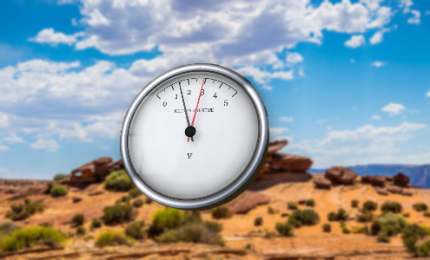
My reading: 1.5 V
